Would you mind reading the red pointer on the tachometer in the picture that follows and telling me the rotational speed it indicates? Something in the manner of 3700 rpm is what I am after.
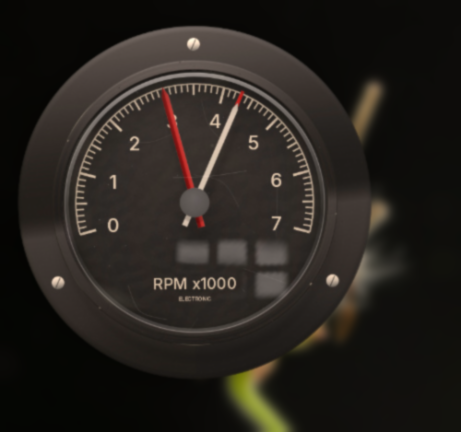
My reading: 3000 rpm
